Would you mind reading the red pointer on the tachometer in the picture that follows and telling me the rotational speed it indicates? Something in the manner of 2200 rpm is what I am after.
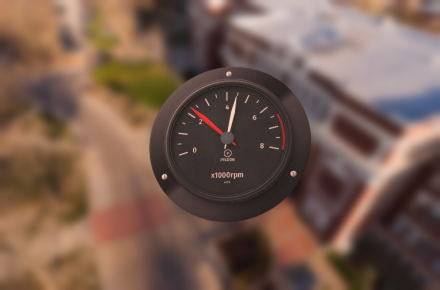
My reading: 2250 rpm
